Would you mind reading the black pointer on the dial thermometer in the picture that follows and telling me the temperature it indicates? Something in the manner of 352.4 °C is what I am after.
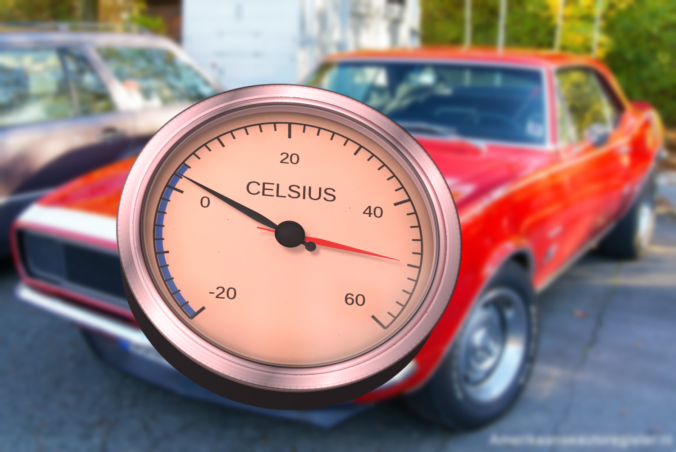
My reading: 2 °C
